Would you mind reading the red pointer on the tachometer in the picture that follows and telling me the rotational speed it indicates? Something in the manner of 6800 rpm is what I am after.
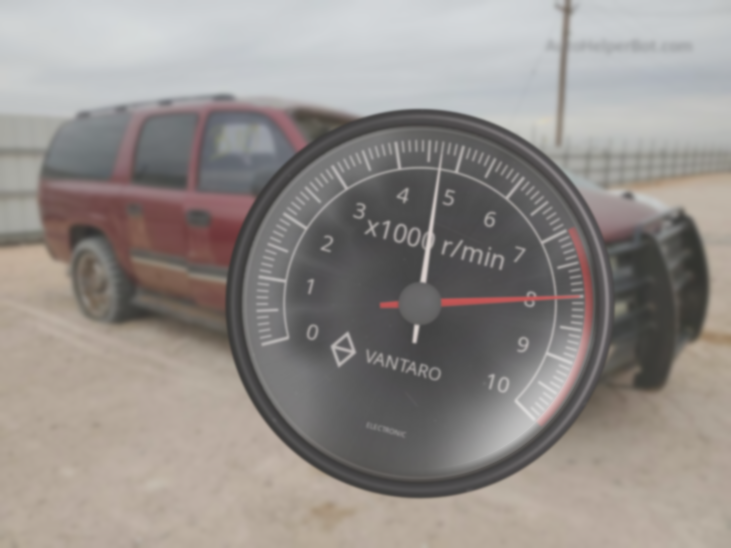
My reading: 8000 rpm
